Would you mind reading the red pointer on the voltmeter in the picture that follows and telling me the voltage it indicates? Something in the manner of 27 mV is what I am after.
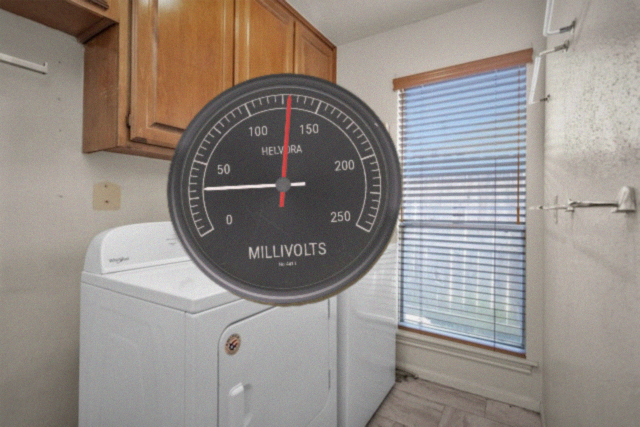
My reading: 130 mV
